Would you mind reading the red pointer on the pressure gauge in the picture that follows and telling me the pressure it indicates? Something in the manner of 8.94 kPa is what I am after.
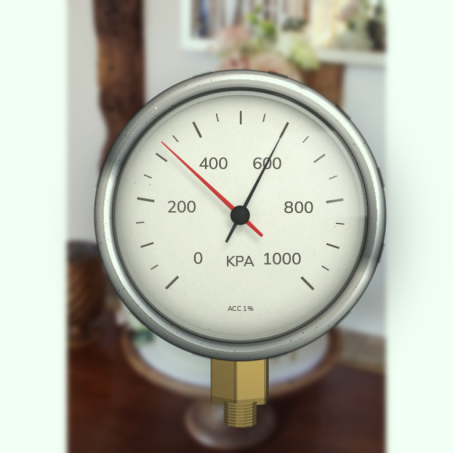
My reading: 325 kPa
